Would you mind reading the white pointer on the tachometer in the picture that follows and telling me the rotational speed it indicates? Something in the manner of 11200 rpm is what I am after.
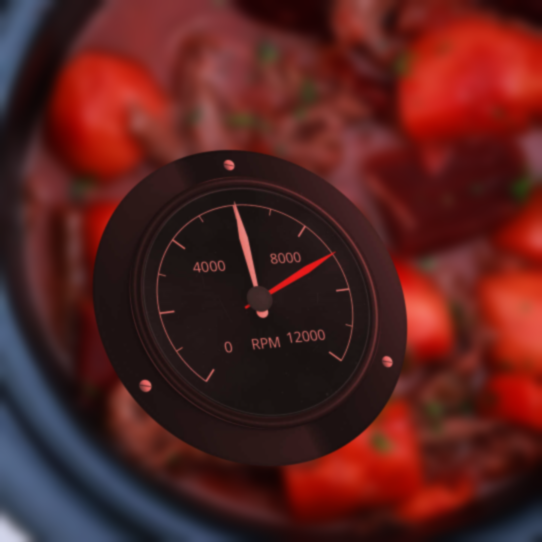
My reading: 6000 rpm
